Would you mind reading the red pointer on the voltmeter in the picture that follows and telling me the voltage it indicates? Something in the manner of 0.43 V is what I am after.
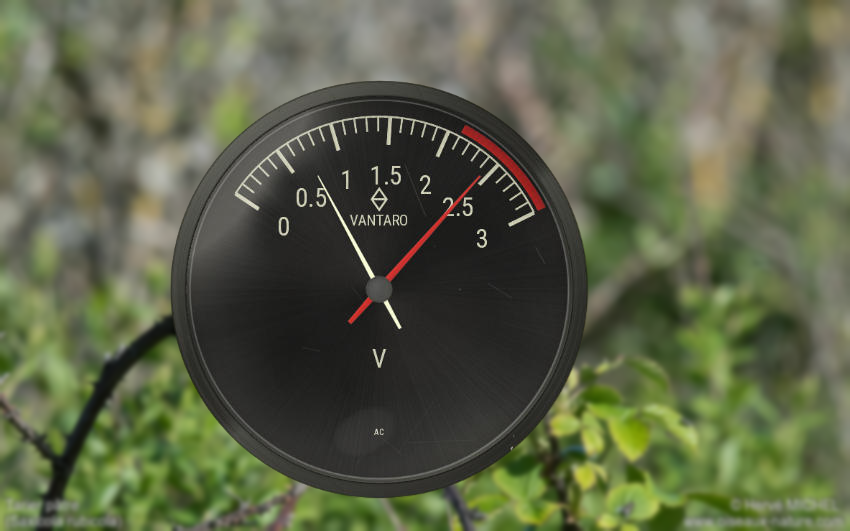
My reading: 2.45 V
